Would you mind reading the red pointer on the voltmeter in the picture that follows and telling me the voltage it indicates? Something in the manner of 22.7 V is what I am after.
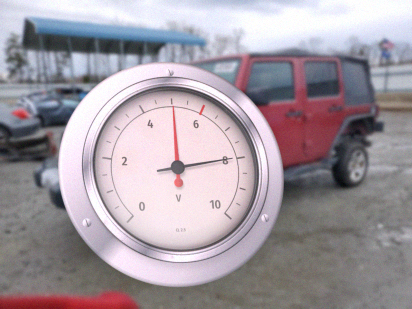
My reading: 5 V
